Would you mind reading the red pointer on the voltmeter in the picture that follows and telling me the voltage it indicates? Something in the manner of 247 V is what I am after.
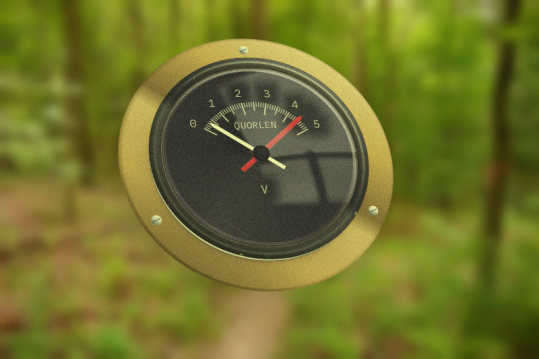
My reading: 4.5 V
